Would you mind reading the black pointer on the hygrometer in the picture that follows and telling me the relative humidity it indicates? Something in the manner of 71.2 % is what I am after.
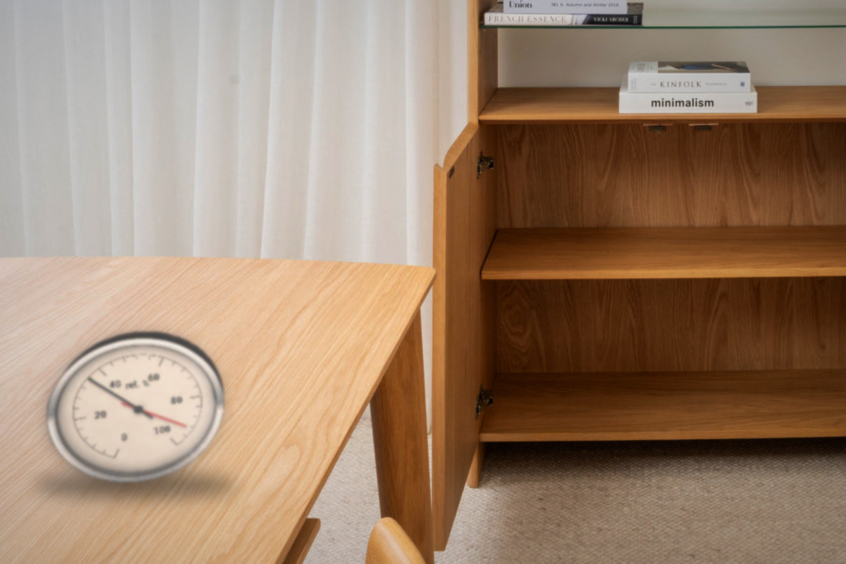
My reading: 36 %
